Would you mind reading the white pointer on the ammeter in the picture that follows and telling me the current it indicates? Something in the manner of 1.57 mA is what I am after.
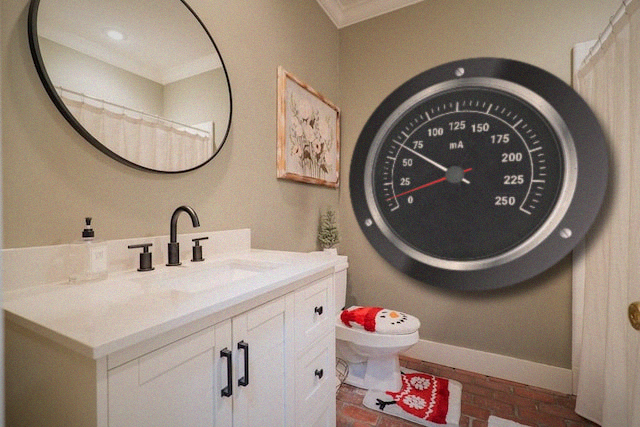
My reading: 65 mA
